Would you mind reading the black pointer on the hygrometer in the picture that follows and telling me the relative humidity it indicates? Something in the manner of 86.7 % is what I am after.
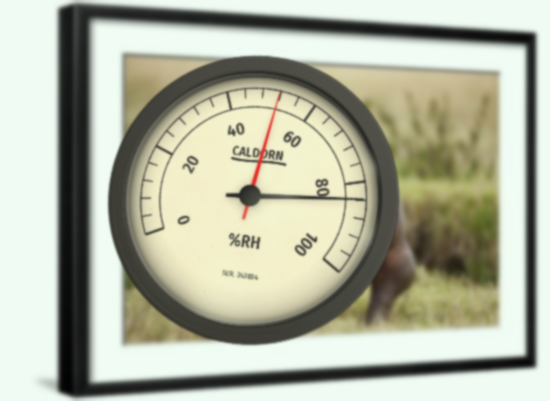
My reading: 84 %
